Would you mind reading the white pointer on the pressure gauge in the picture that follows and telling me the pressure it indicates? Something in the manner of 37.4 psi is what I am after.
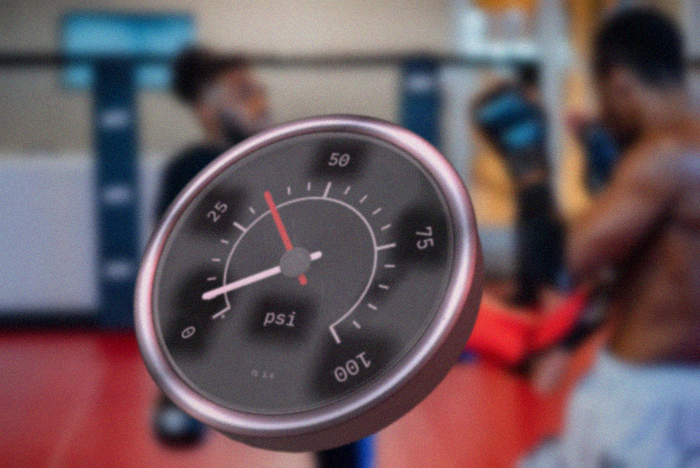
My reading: 5 psi
